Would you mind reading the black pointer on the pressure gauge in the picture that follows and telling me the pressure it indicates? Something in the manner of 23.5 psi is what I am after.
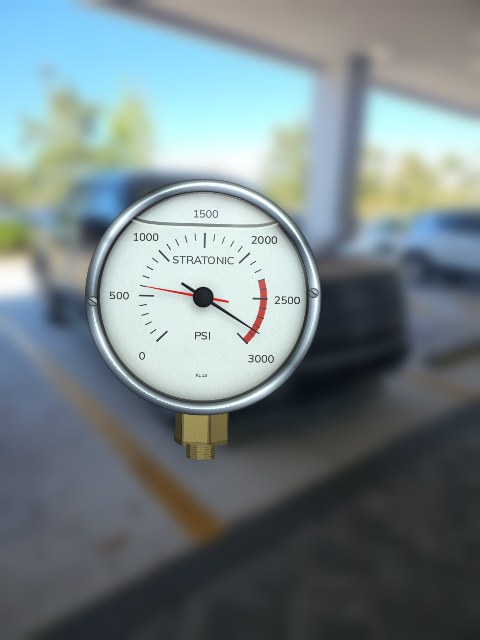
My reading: 2850 psi
